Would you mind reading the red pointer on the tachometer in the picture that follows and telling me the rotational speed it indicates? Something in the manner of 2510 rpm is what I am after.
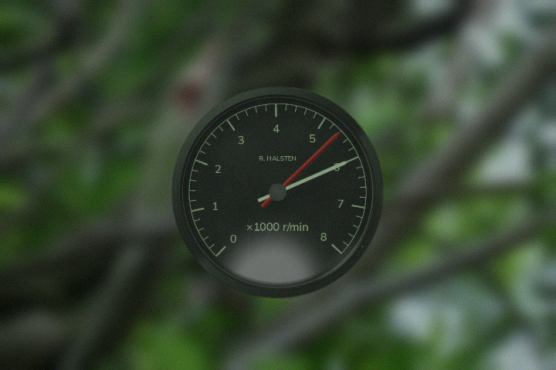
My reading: 5400 rpm
